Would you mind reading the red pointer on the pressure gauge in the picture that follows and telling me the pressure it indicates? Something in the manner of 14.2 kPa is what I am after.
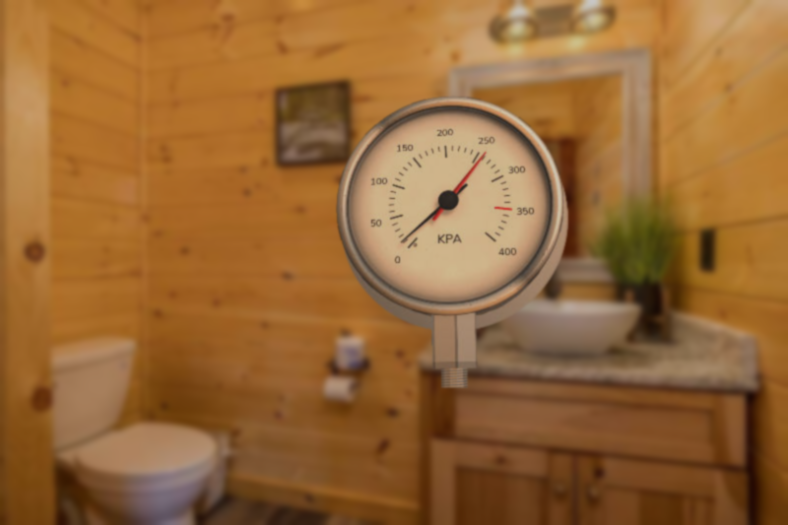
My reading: 260 kPa
